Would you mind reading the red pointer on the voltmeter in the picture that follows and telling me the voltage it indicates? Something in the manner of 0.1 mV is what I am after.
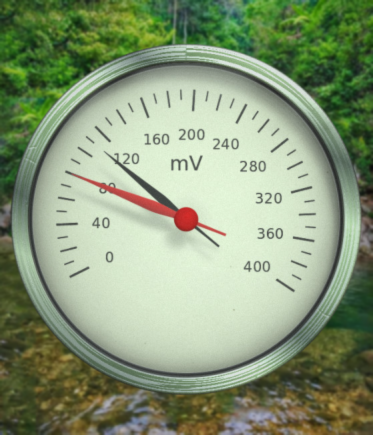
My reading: 80 mV
